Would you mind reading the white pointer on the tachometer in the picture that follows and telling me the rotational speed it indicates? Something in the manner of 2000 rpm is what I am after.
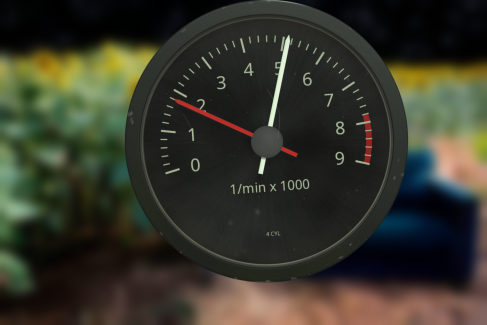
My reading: 5100 rpm
